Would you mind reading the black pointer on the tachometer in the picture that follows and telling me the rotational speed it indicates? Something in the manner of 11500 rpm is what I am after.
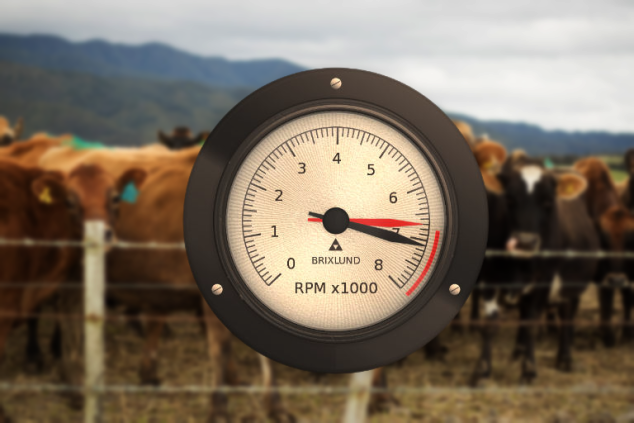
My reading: 7100 rpm
